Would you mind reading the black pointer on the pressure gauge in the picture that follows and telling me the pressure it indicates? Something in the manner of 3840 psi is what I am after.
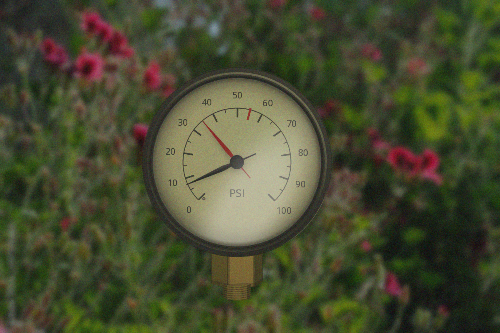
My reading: 7.5 psi
